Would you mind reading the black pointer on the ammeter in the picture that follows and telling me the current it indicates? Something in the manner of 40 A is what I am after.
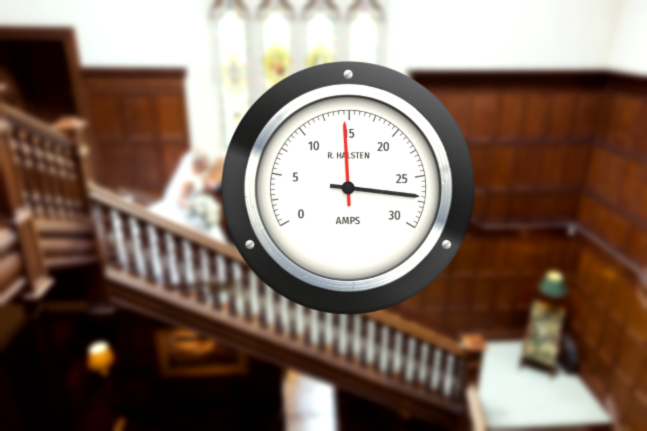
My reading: 27 A
